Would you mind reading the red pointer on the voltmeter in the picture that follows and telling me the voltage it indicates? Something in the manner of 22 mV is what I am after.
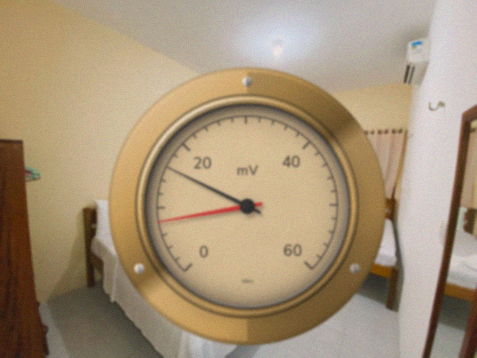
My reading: 8 mV
